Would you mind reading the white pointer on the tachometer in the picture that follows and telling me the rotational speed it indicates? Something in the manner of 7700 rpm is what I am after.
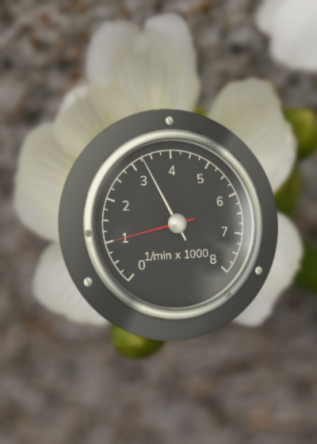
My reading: 3250 rpm
